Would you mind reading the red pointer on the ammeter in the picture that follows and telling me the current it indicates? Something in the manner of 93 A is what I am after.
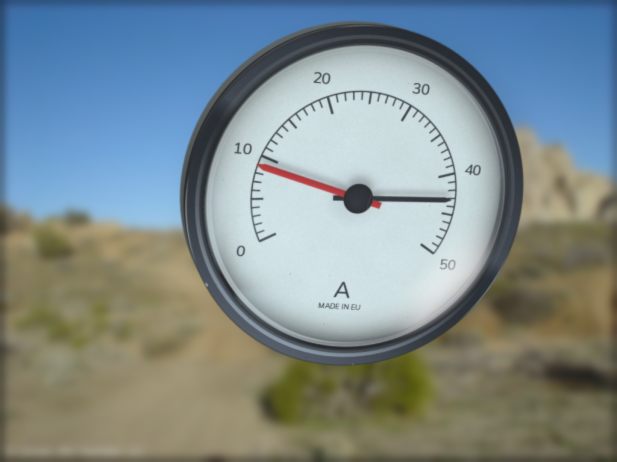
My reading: 9 A
